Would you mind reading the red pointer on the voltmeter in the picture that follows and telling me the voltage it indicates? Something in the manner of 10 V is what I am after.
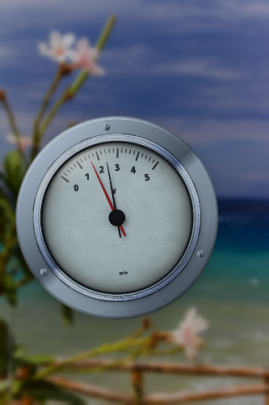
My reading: 1.6 V
